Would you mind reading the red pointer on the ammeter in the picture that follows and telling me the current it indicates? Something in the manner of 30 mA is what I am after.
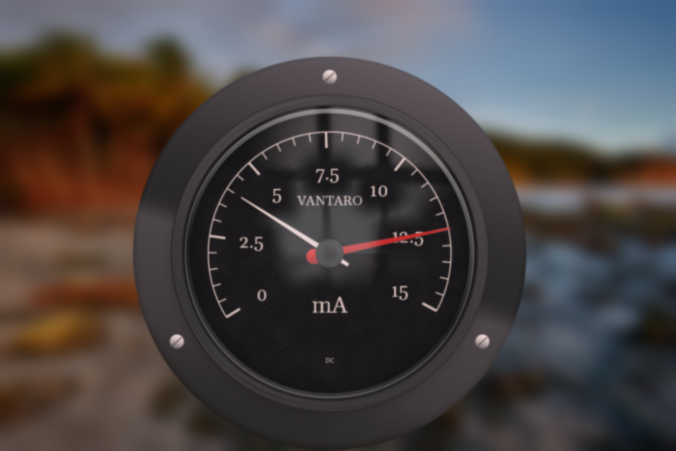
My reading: 12.5 mA
